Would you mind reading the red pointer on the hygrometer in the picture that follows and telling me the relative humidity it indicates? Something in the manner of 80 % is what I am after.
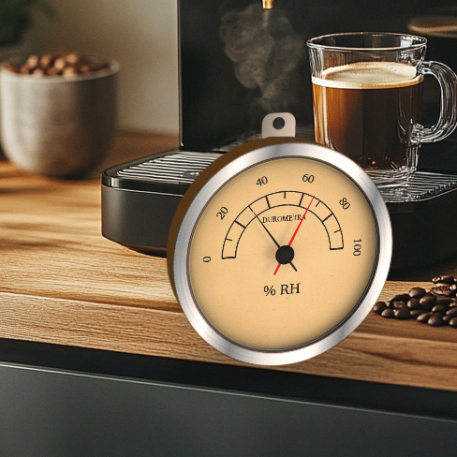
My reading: 65 %
